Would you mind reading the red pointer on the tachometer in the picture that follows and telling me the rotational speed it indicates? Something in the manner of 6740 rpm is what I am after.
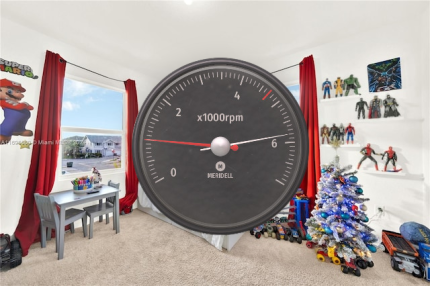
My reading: 1000 rpm
